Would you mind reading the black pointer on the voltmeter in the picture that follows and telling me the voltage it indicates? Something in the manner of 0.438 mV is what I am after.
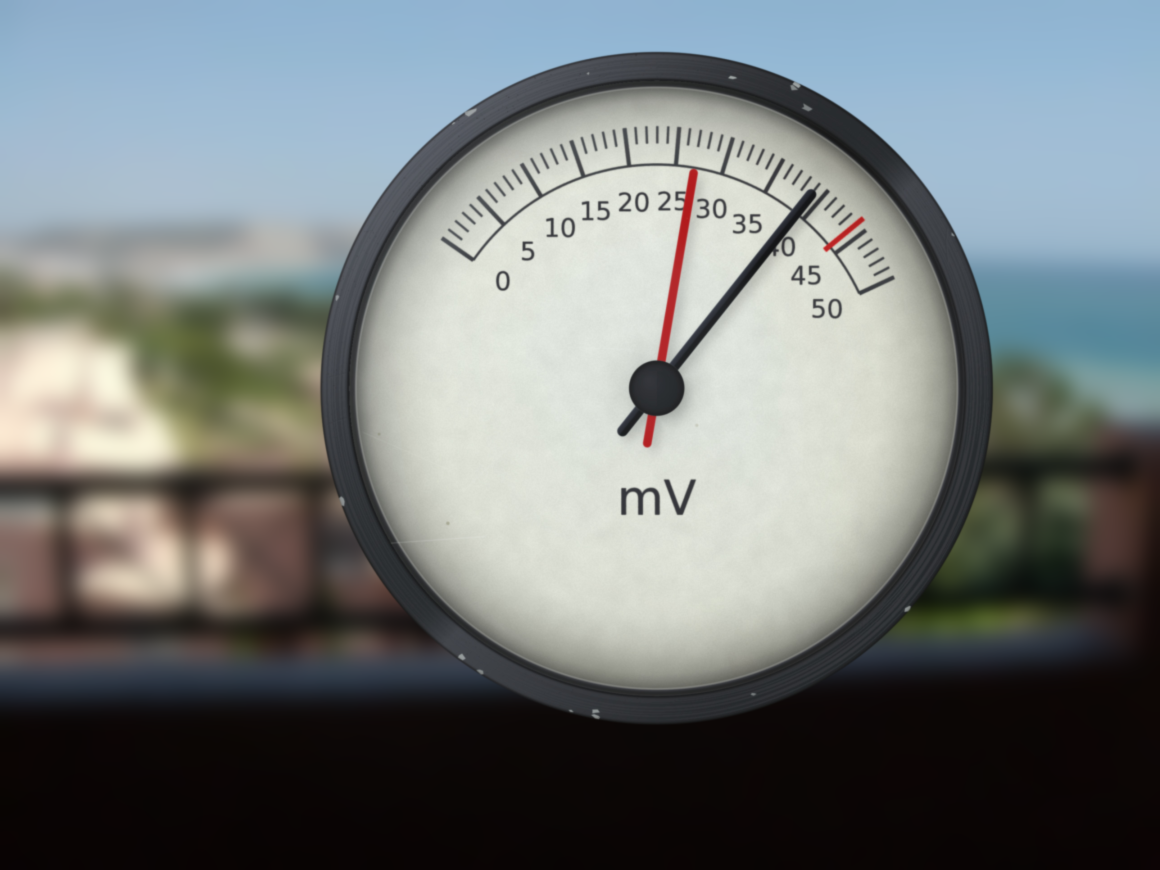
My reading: 39 mV
